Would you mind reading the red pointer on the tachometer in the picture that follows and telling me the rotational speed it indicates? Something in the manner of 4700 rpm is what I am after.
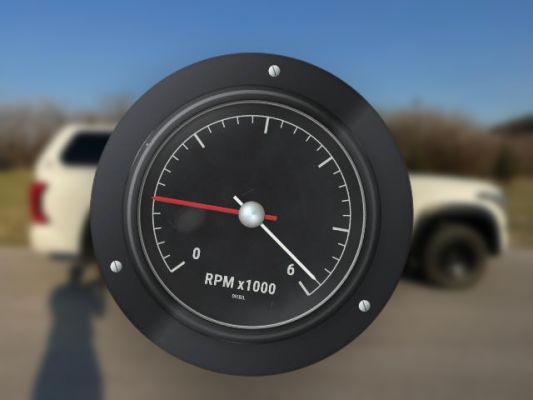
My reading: 1000 rpm
